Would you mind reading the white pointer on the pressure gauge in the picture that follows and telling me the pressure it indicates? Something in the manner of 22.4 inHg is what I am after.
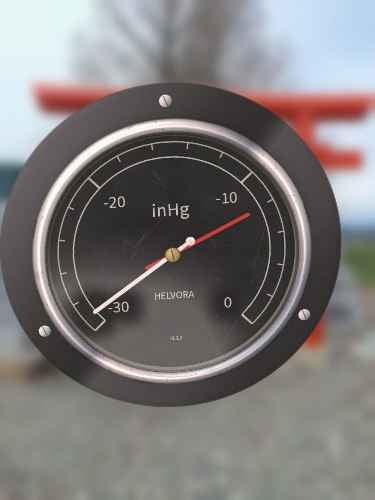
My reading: -29 inHg
